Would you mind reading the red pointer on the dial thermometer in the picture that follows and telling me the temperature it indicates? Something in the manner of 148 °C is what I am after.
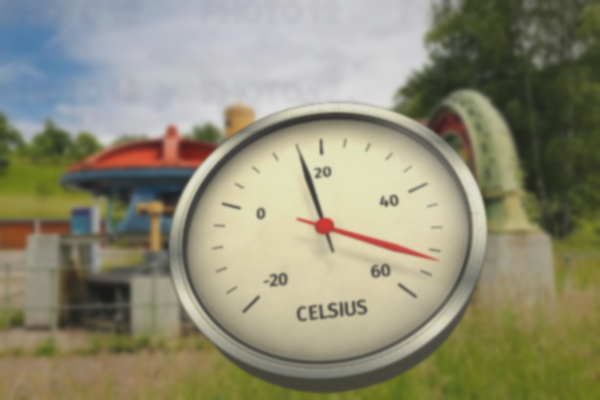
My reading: 54 °C
